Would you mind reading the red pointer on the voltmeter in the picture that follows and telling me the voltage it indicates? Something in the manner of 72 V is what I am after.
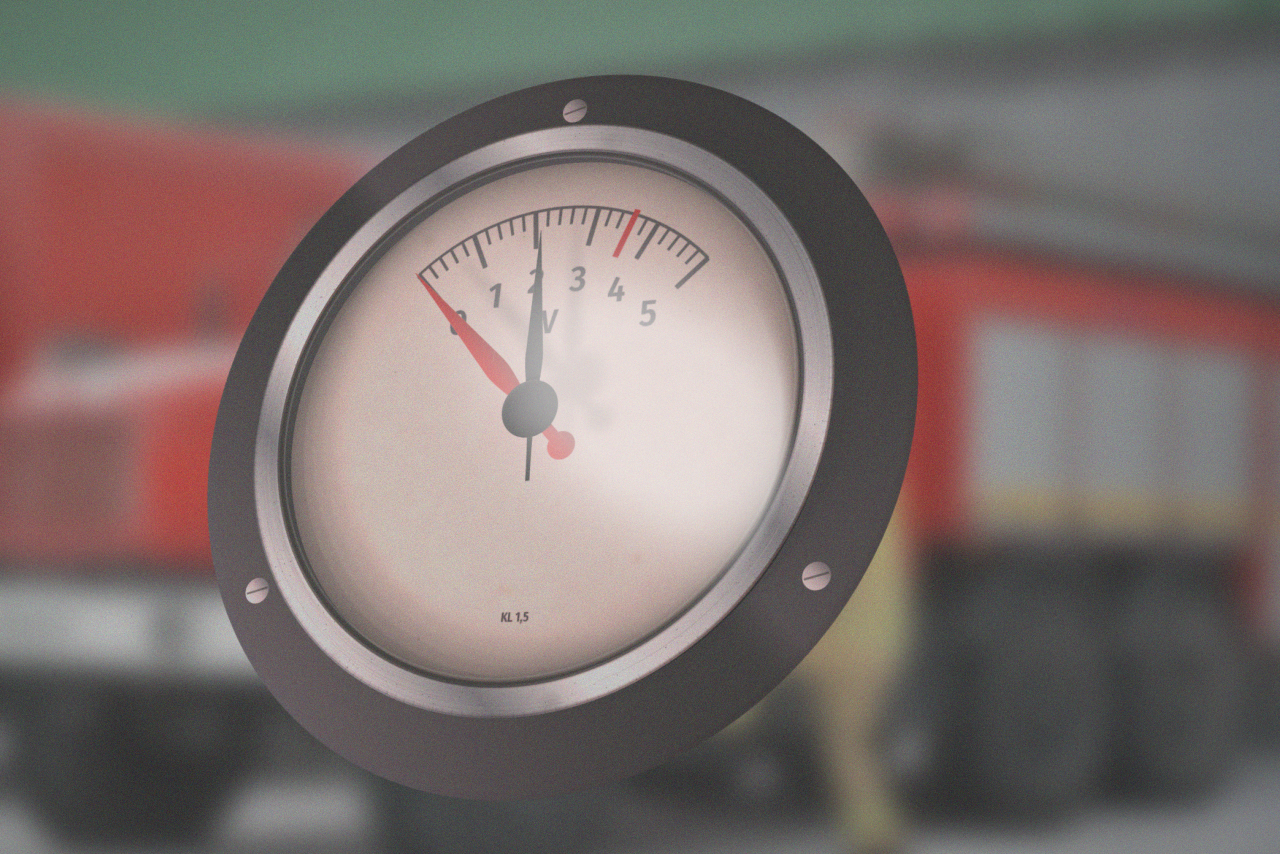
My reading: 0 V
